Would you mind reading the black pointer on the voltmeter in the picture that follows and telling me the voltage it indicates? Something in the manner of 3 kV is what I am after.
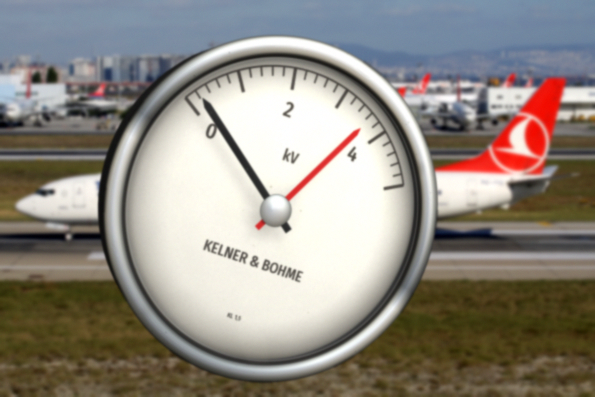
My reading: 0.2 kV
